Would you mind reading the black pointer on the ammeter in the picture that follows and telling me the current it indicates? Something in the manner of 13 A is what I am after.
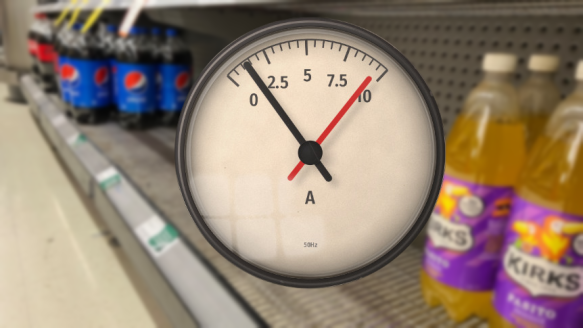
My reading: 1.25 A
